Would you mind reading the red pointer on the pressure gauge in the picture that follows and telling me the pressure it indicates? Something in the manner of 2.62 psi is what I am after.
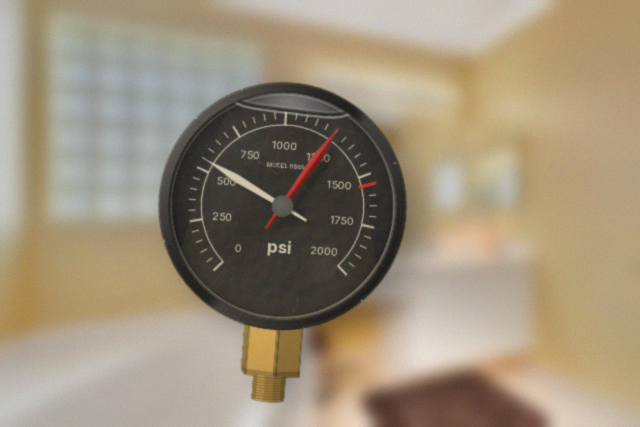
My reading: 1250 psi
